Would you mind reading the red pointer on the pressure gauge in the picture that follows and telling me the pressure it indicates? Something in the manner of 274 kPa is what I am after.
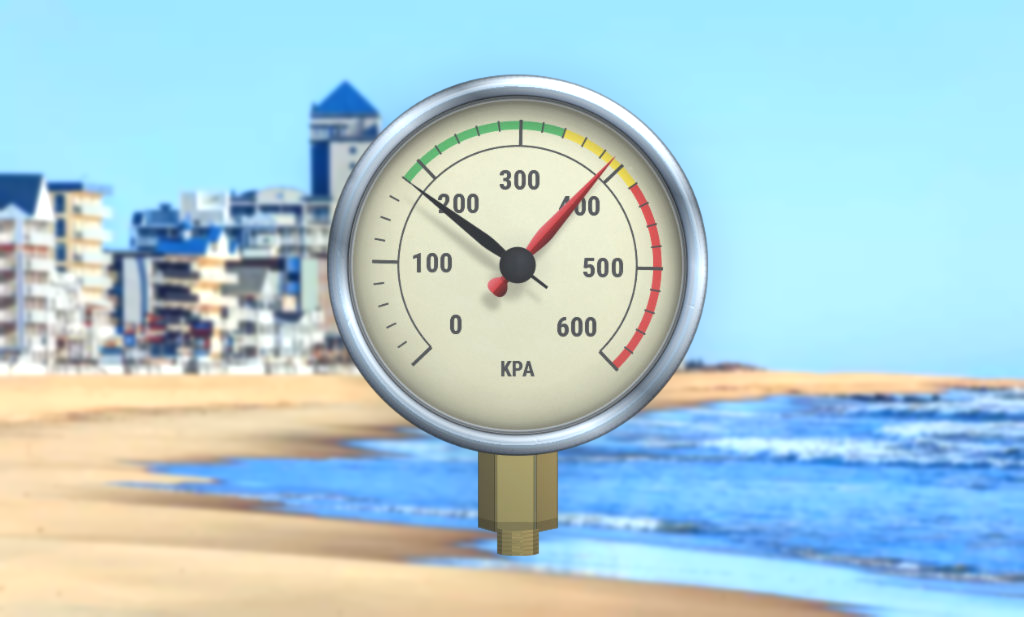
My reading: 390 kPa
